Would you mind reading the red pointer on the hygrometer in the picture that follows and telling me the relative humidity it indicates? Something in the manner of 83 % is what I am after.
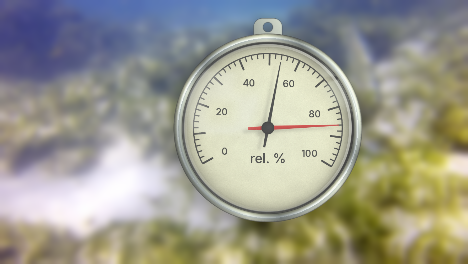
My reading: 86 %
